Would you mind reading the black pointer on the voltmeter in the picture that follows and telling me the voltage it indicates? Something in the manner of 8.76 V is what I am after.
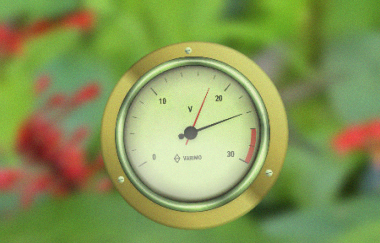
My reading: 24 V
